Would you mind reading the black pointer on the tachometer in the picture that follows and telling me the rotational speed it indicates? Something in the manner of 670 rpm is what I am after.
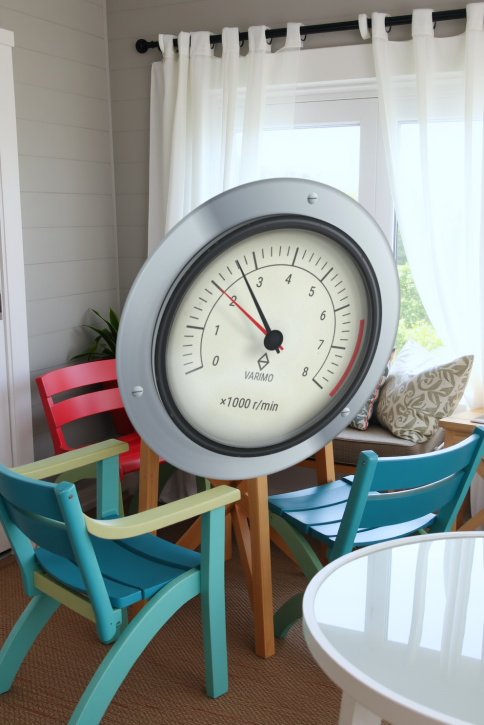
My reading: 2600 rpm
